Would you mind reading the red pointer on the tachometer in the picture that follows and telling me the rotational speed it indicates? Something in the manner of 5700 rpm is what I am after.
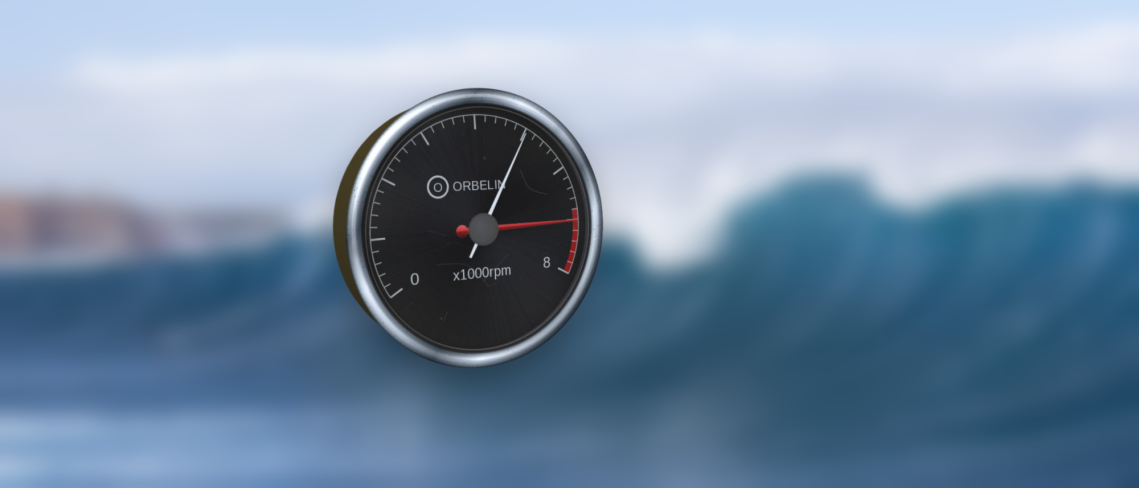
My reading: 7000 rpm
